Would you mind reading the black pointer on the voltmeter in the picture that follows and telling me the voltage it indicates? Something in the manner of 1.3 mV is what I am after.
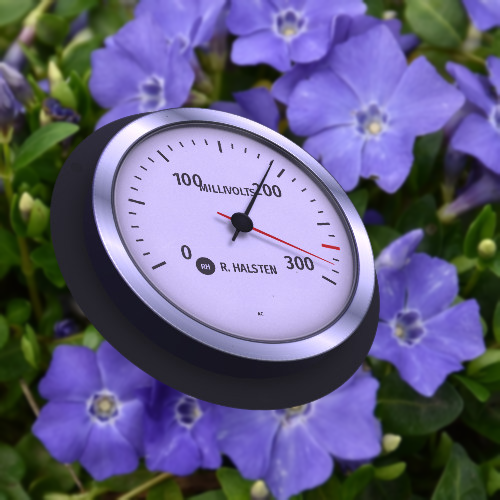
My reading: 190 mV
